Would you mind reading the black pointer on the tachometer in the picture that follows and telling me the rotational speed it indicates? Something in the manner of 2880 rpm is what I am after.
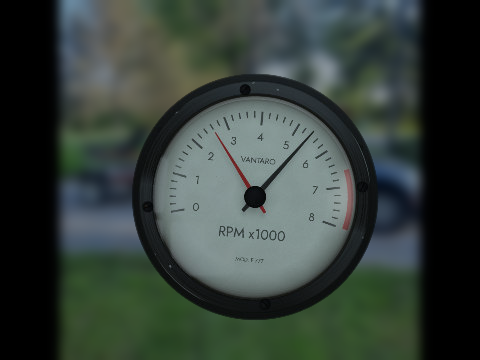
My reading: 5400 rpm
